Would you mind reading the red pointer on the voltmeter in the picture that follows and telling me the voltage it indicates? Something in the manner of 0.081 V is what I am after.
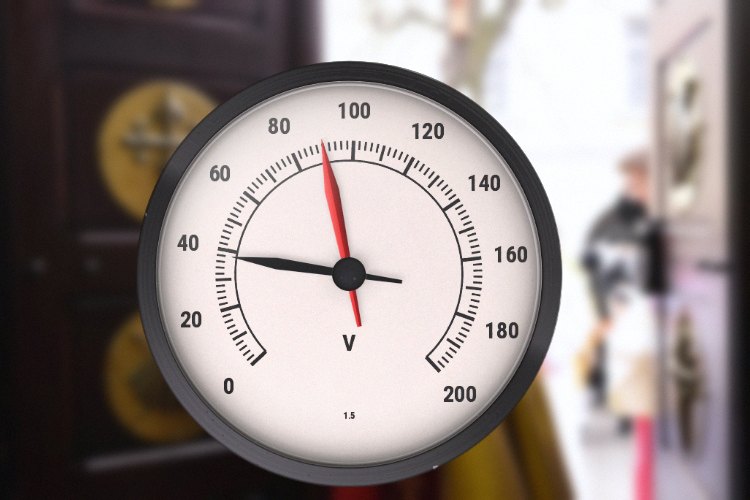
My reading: 90 V
